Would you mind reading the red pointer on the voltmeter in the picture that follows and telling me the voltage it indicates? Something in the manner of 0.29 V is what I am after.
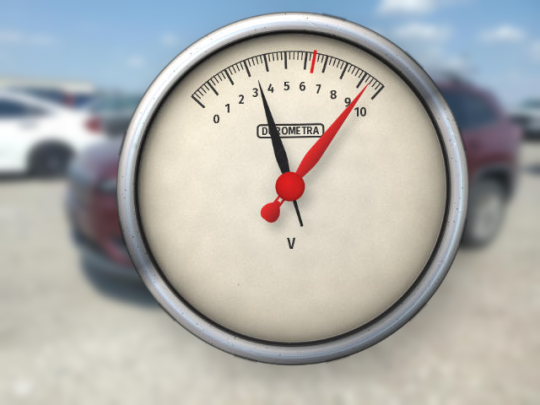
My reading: 9.4 V
